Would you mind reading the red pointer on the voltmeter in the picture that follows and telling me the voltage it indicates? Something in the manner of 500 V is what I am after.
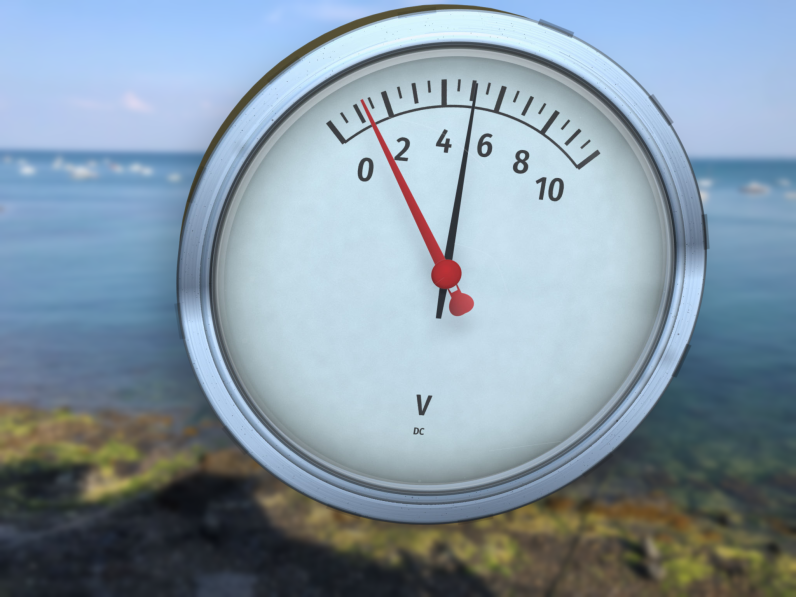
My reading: 1.25 V
